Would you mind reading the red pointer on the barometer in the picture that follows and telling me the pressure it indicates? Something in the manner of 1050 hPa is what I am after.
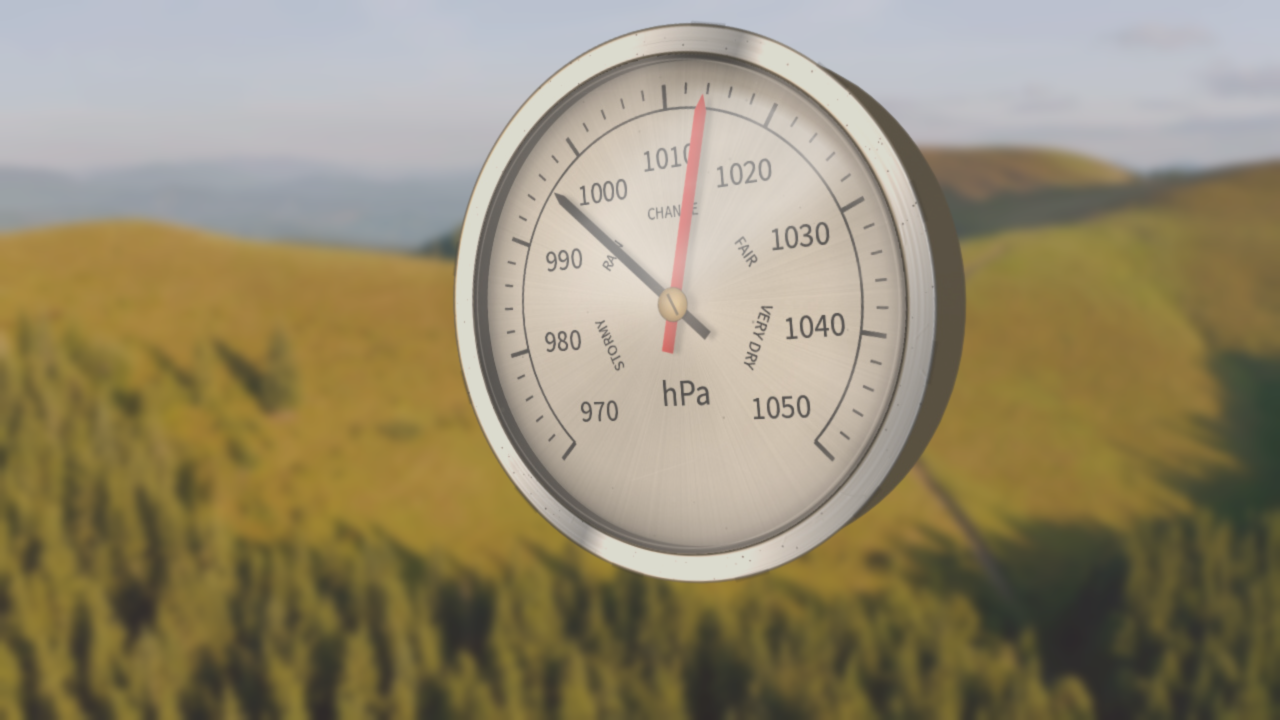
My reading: 1014 hPa
